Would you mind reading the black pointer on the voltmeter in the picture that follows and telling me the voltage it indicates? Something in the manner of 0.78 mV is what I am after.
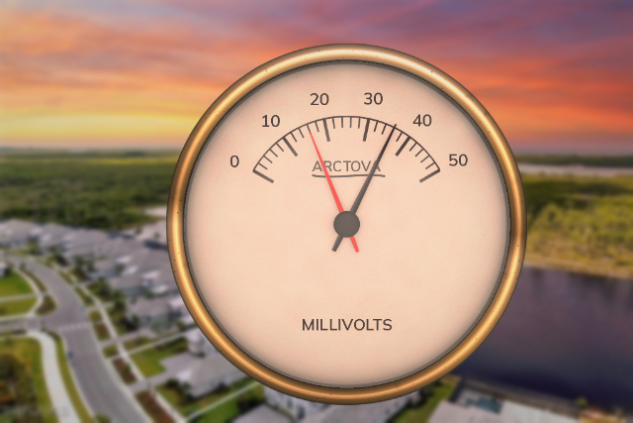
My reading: 36 mV
